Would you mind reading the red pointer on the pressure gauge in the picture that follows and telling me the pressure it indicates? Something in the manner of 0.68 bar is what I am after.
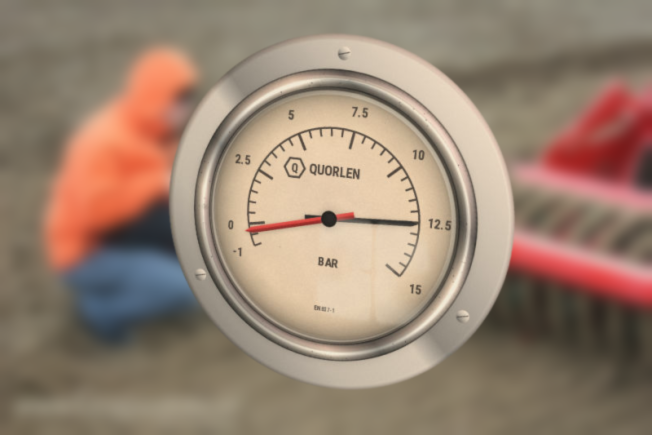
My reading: -0.25 bar
